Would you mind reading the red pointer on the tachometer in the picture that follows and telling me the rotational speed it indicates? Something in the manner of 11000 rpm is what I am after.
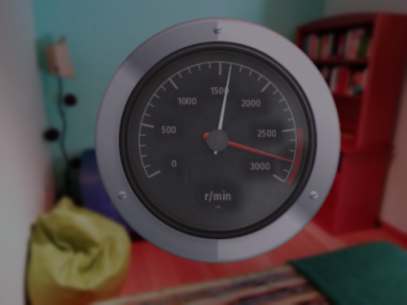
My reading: 2800 rpm
